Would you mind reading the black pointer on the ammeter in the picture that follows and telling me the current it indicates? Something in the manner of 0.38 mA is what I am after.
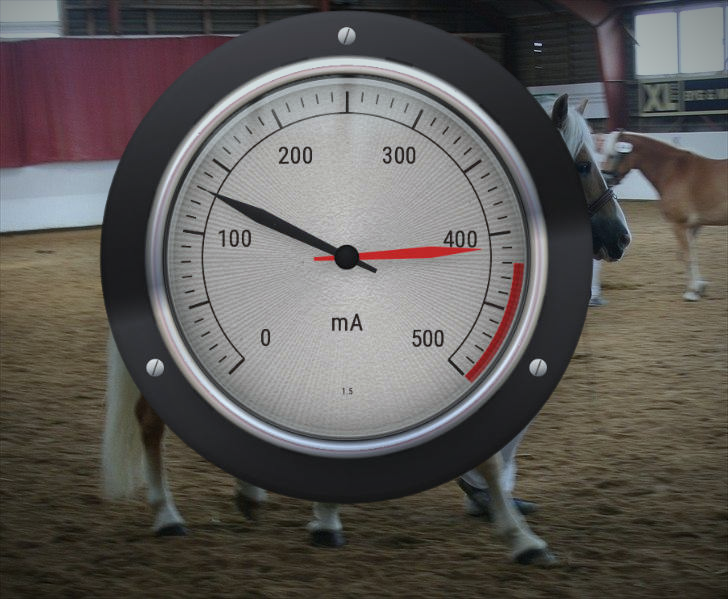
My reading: 130 mA
